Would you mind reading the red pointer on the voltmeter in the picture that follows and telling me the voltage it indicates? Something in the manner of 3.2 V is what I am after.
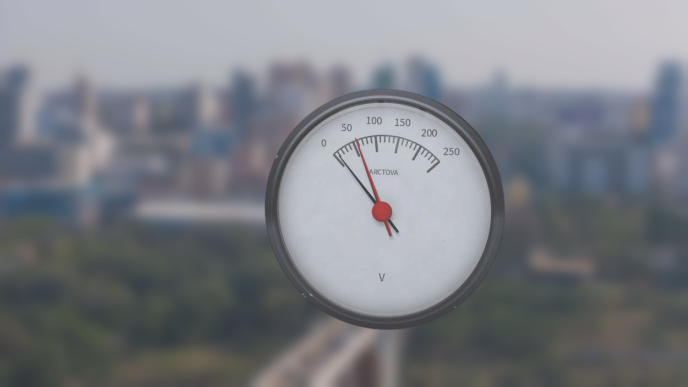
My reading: 60 V
